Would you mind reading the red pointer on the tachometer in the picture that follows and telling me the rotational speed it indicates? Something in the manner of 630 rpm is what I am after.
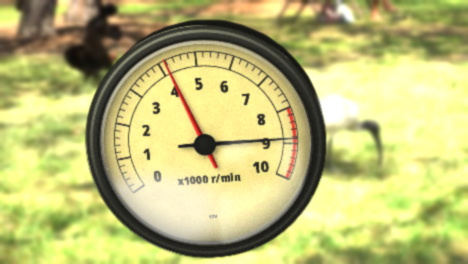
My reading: 4200 rpm
